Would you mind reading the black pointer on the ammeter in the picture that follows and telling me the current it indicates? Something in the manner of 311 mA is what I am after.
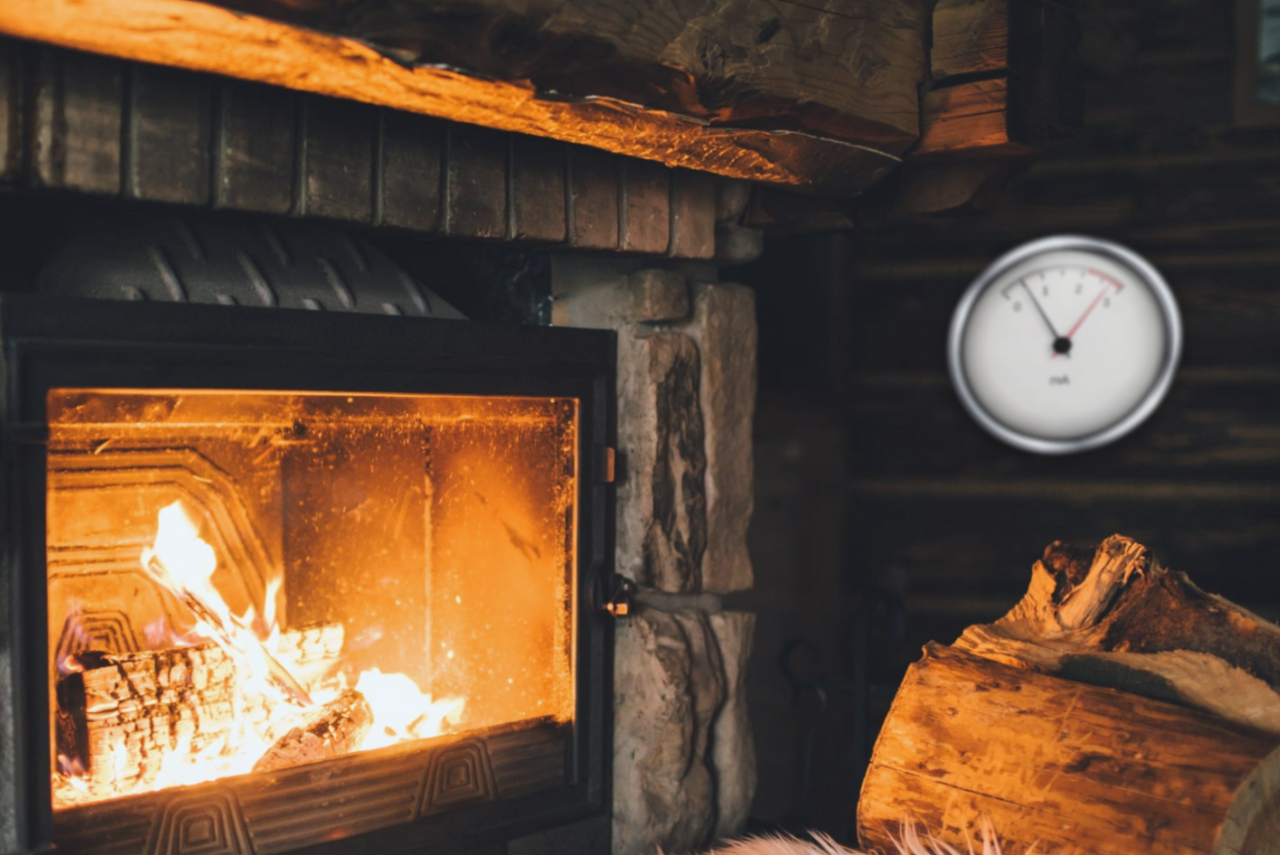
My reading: 0.5 mA
